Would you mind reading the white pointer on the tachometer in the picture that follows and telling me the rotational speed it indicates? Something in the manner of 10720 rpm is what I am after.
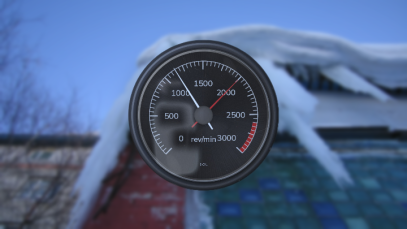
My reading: 1150 rpm
